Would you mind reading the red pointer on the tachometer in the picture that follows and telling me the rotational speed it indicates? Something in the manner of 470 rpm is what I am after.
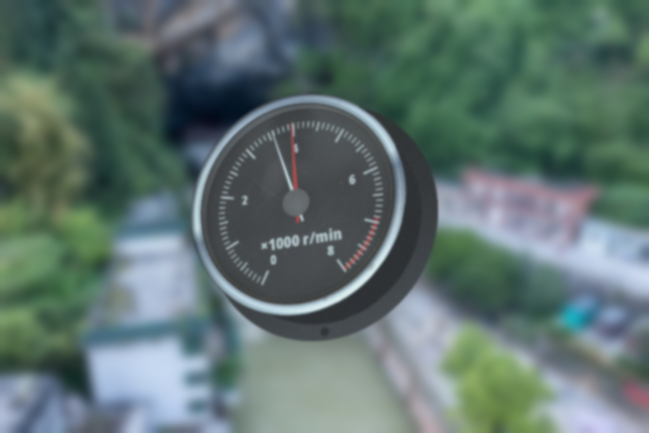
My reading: 4000 rpm
